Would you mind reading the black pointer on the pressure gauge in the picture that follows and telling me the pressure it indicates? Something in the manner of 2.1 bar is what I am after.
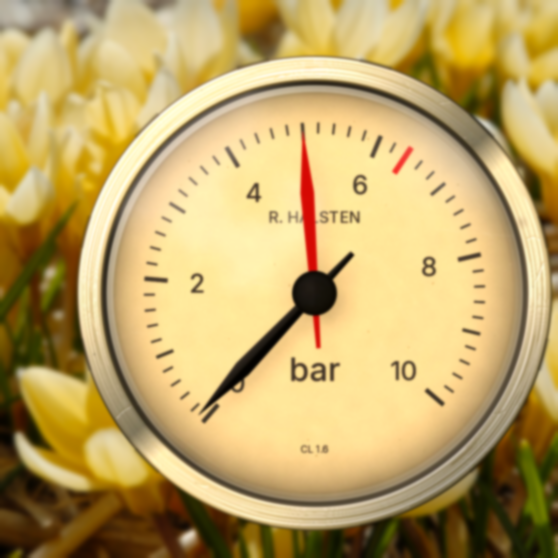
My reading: 0.1 bar
